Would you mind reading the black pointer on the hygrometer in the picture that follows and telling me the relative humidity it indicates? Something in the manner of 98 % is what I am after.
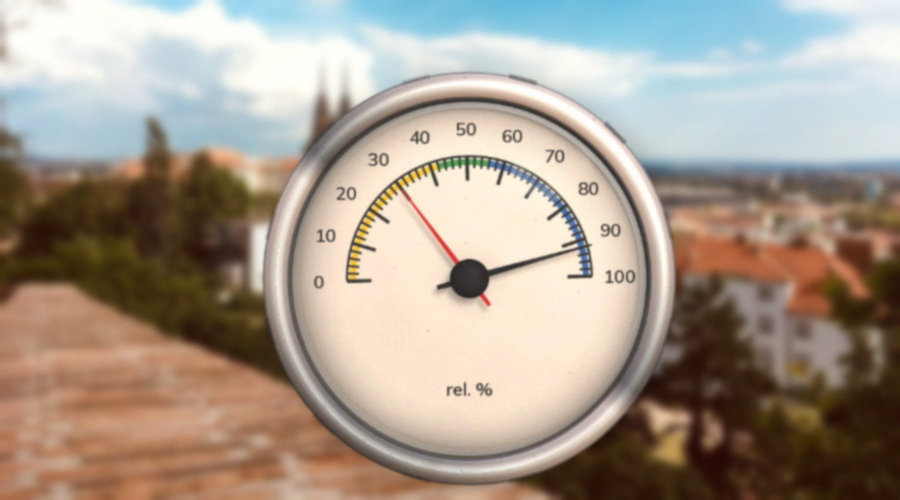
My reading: 92 %
